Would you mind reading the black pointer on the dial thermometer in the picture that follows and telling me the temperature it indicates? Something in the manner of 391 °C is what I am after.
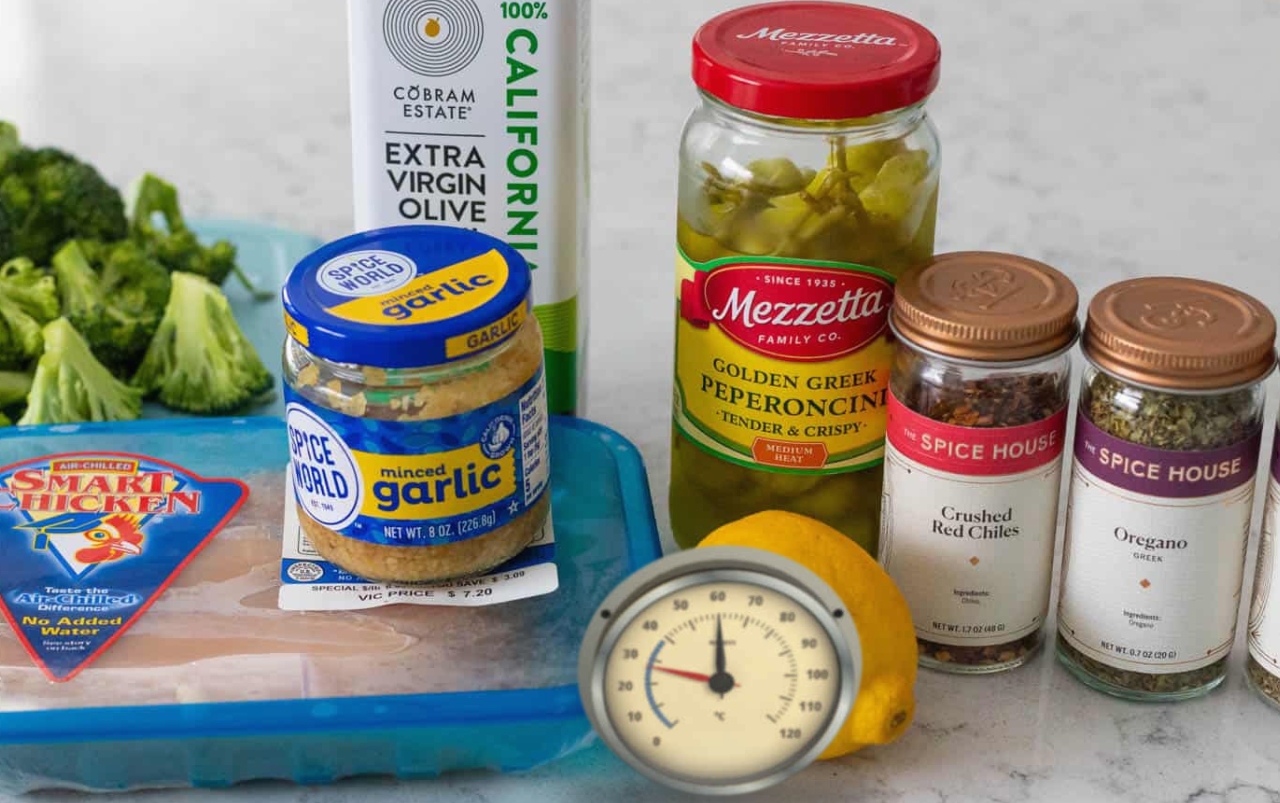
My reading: 60 °C
